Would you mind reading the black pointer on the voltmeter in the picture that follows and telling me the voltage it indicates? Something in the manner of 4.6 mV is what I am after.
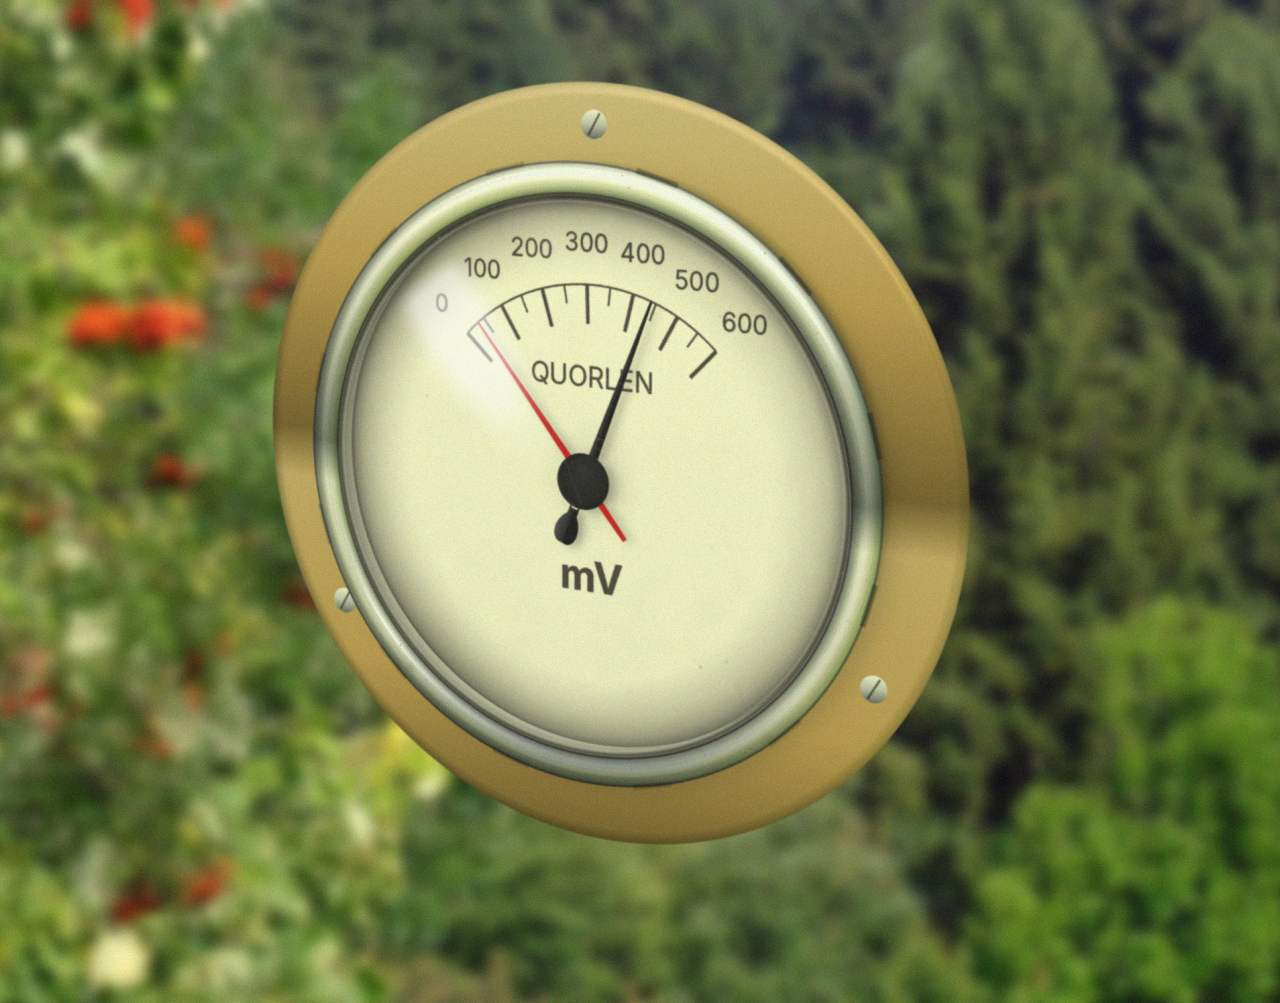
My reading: 450 mV
